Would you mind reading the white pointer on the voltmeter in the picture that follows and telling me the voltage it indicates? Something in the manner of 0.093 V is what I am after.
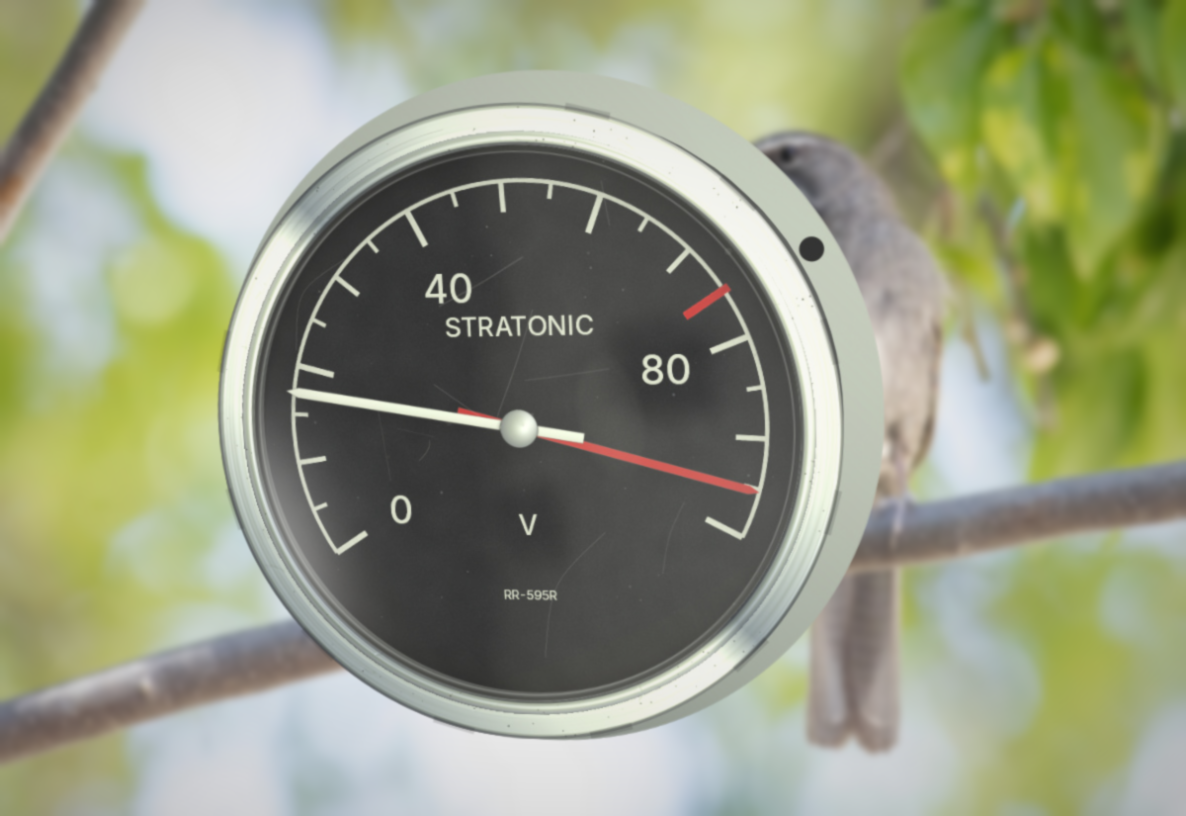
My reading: 17.5 V
